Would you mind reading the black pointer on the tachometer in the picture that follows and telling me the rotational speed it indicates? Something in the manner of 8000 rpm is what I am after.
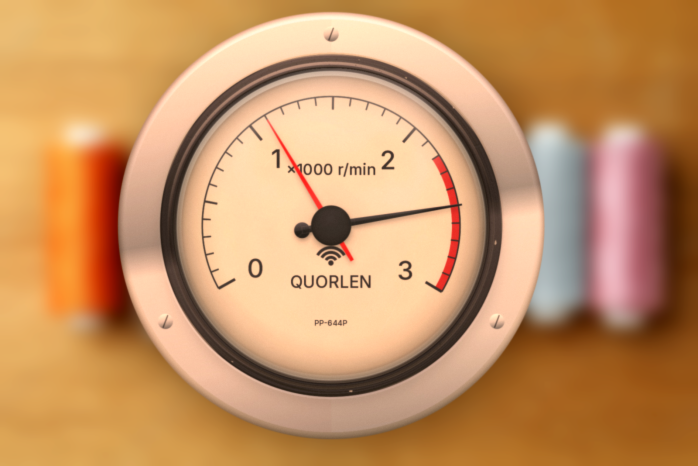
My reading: 2500 rpm
